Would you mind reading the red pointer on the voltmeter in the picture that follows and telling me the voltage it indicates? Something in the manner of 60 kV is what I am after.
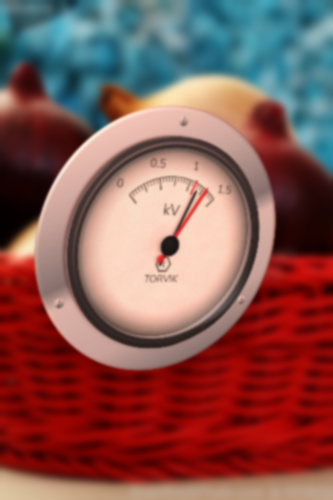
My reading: 1.25 kV
